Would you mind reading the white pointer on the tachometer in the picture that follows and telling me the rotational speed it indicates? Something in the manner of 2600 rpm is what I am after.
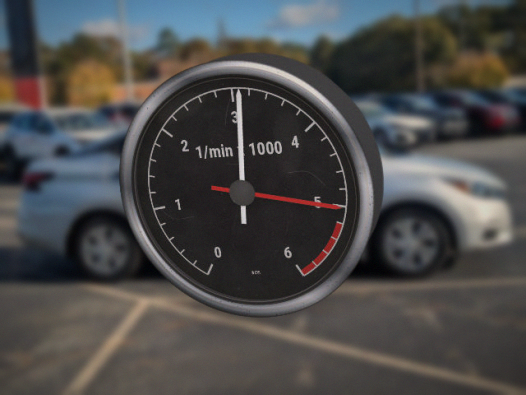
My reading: 3100 rpm
